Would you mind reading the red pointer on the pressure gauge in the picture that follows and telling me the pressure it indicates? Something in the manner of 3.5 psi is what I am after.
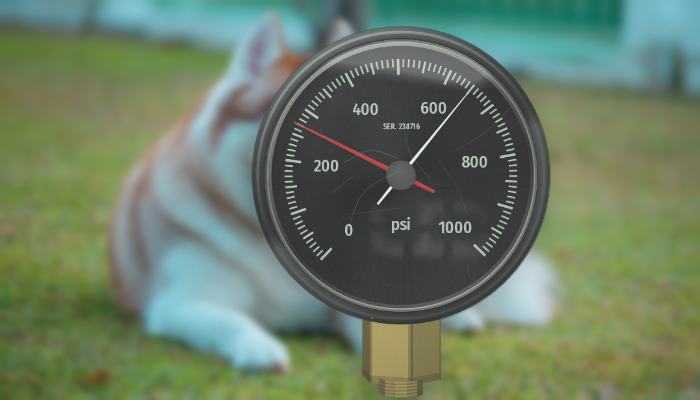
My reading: 270 psi
